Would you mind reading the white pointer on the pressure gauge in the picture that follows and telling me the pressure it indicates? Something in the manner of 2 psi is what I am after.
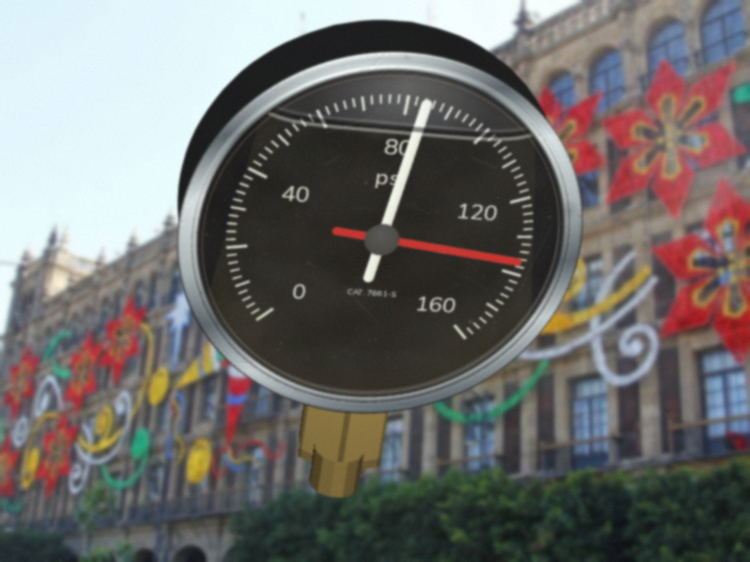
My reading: 84 psi
